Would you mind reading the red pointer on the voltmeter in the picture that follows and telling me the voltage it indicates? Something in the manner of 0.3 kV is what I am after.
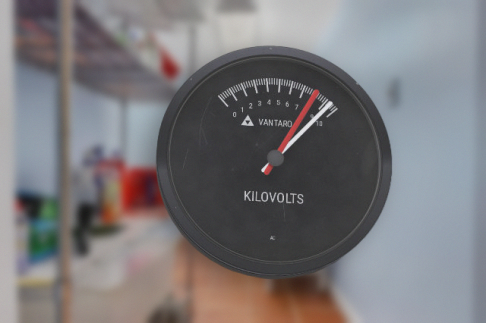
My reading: 8 kV
